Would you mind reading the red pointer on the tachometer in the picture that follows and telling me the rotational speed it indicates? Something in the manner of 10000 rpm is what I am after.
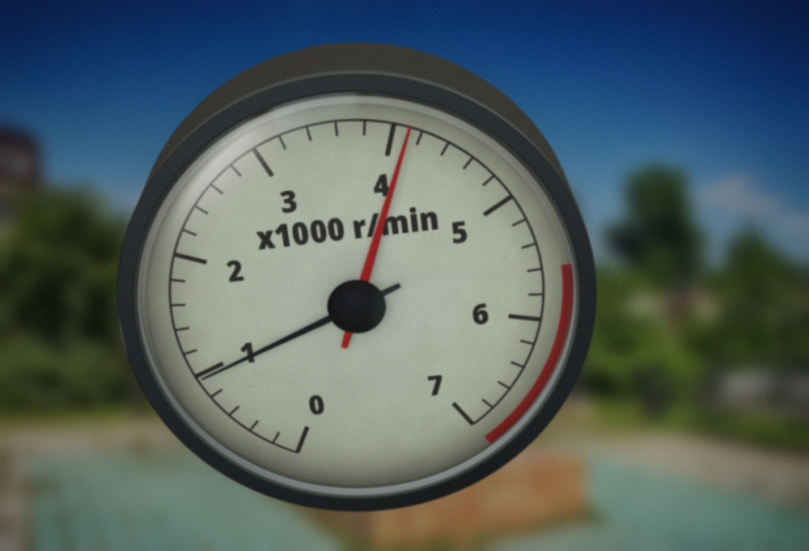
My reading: 4100 rpm
